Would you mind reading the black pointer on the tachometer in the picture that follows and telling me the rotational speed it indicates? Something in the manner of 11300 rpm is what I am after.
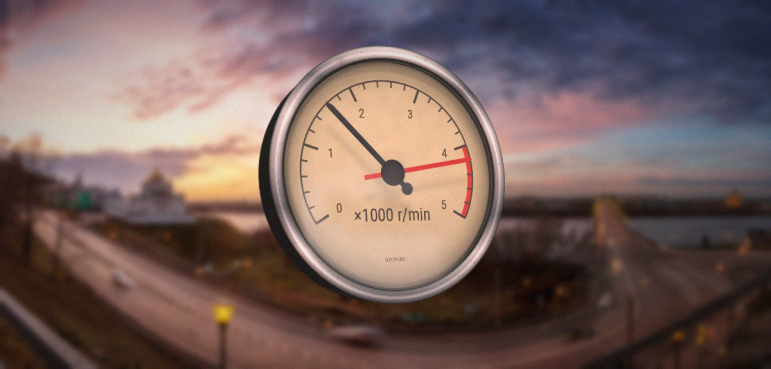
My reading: 1600 rpm
